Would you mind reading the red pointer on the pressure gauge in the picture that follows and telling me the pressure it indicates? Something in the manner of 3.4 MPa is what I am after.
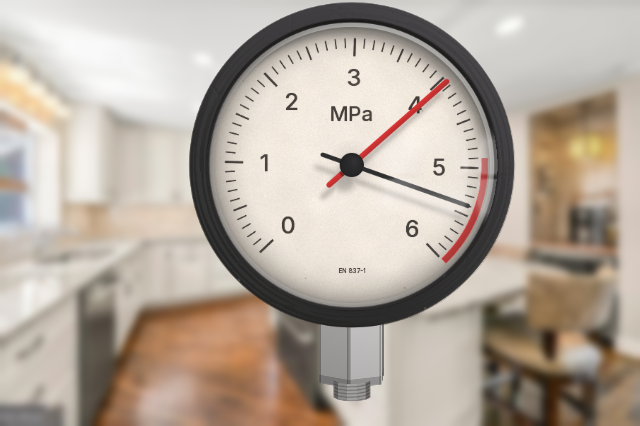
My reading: 4.05 MPa
